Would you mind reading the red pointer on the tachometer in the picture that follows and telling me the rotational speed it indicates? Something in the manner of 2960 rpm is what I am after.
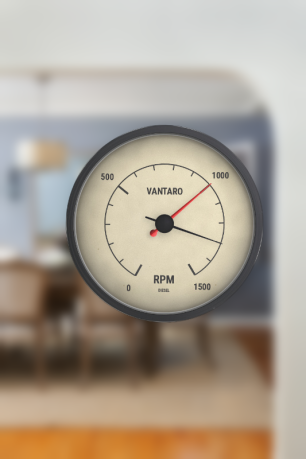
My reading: 1000 rpm
